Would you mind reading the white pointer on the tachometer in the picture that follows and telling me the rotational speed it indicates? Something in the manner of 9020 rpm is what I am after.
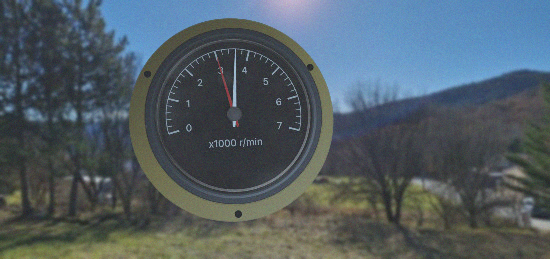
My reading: 3600 rpm
